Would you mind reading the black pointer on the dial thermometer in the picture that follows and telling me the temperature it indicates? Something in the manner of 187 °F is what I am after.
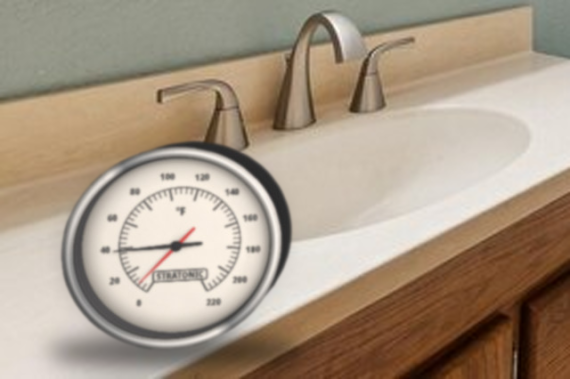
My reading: 40 °F
